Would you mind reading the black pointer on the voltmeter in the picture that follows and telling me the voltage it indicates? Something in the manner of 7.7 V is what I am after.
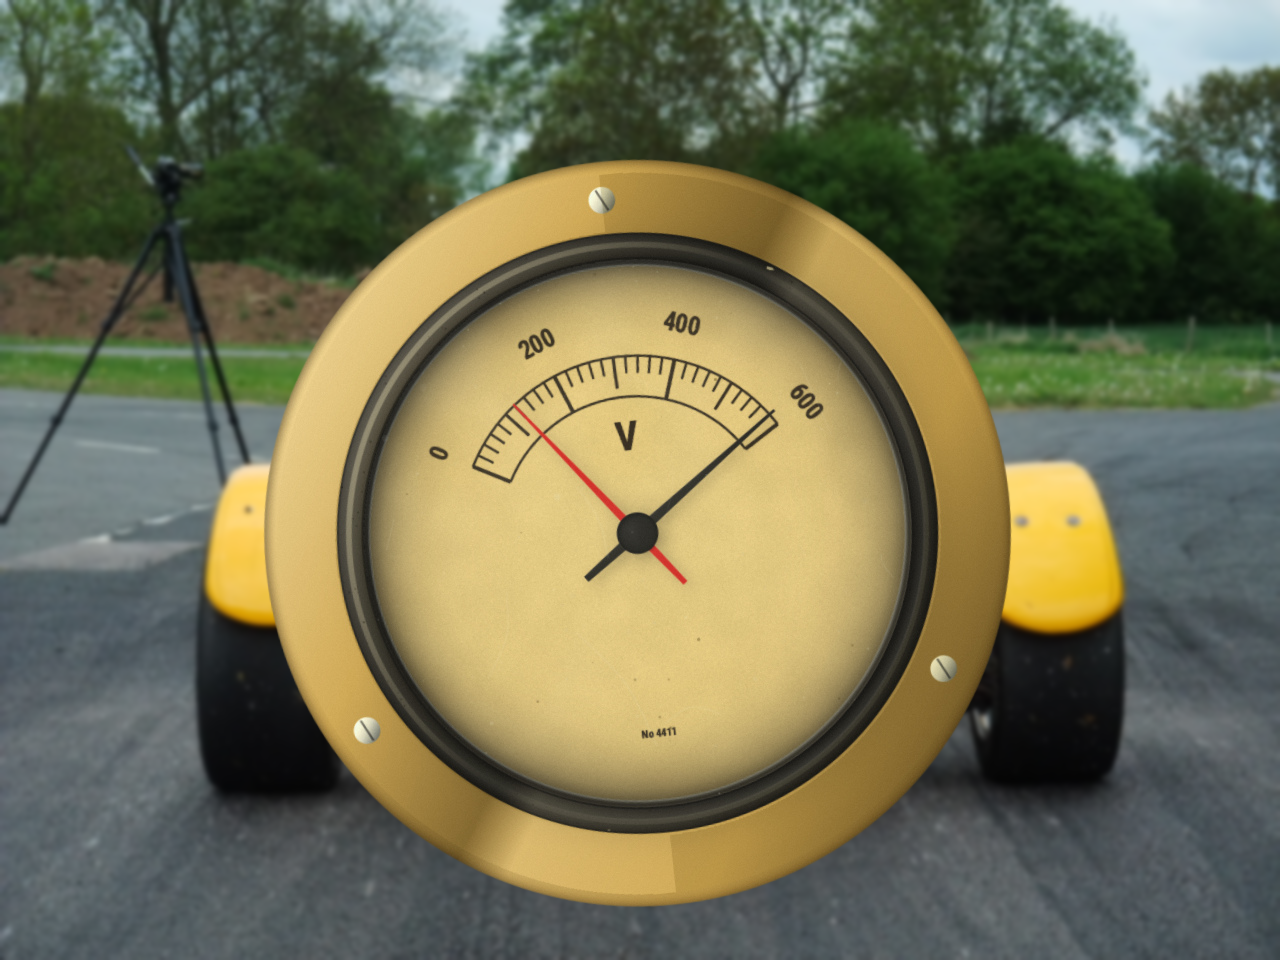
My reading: 580 V
